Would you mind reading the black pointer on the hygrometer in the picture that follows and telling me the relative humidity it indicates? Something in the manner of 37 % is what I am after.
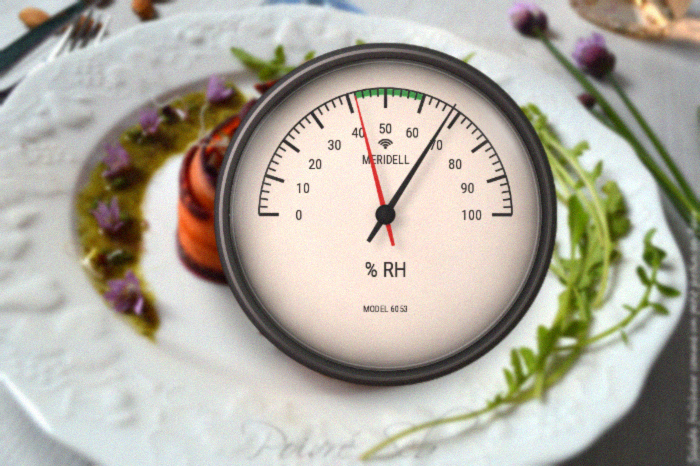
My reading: 68 %
